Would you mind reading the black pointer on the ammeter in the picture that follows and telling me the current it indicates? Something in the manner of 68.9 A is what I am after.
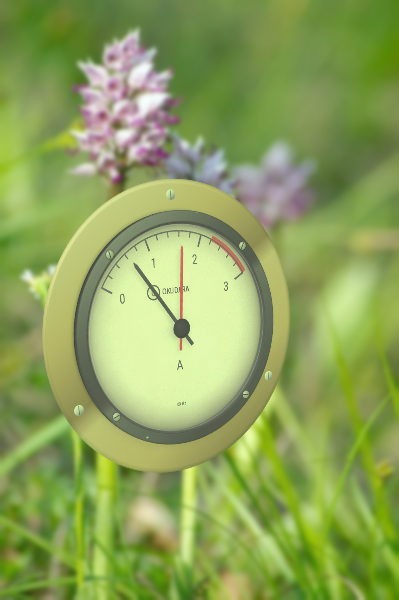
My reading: 0.6 A
